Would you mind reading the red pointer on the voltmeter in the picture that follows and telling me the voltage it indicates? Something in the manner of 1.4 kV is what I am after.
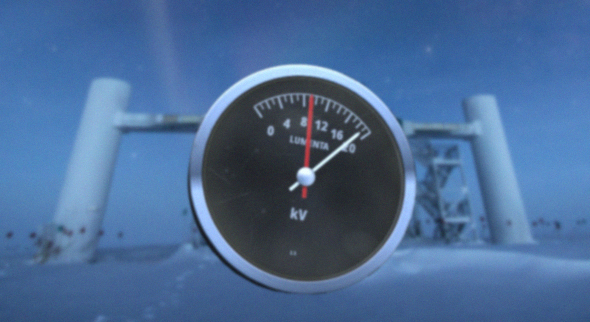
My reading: 9 kV
